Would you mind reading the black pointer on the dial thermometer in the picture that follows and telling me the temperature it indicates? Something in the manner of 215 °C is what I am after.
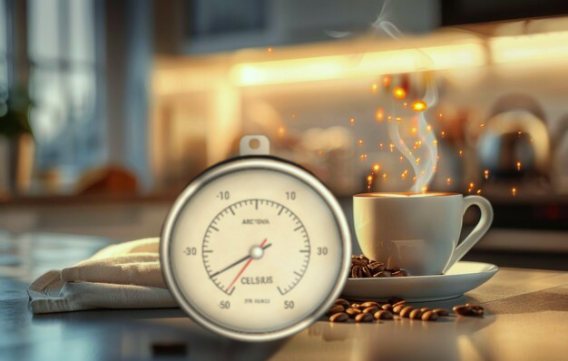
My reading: -40 °C
